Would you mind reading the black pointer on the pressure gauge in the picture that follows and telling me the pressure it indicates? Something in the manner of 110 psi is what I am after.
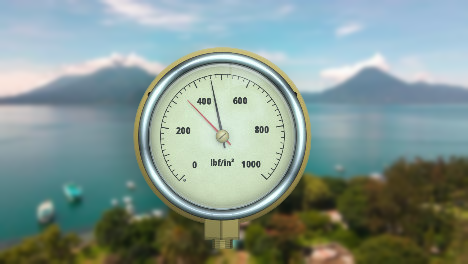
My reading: 460 psi
